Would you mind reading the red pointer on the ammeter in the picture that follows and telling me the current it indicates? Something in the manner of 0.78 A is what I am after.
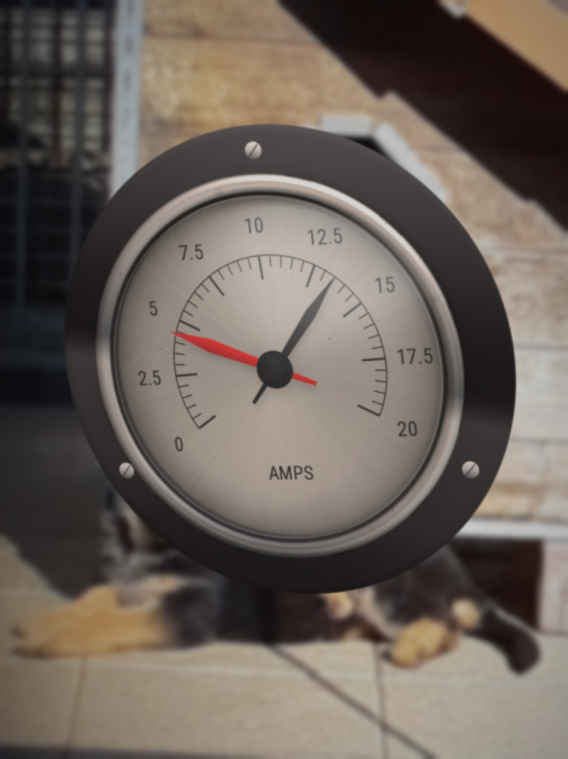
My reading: 4.5 A
